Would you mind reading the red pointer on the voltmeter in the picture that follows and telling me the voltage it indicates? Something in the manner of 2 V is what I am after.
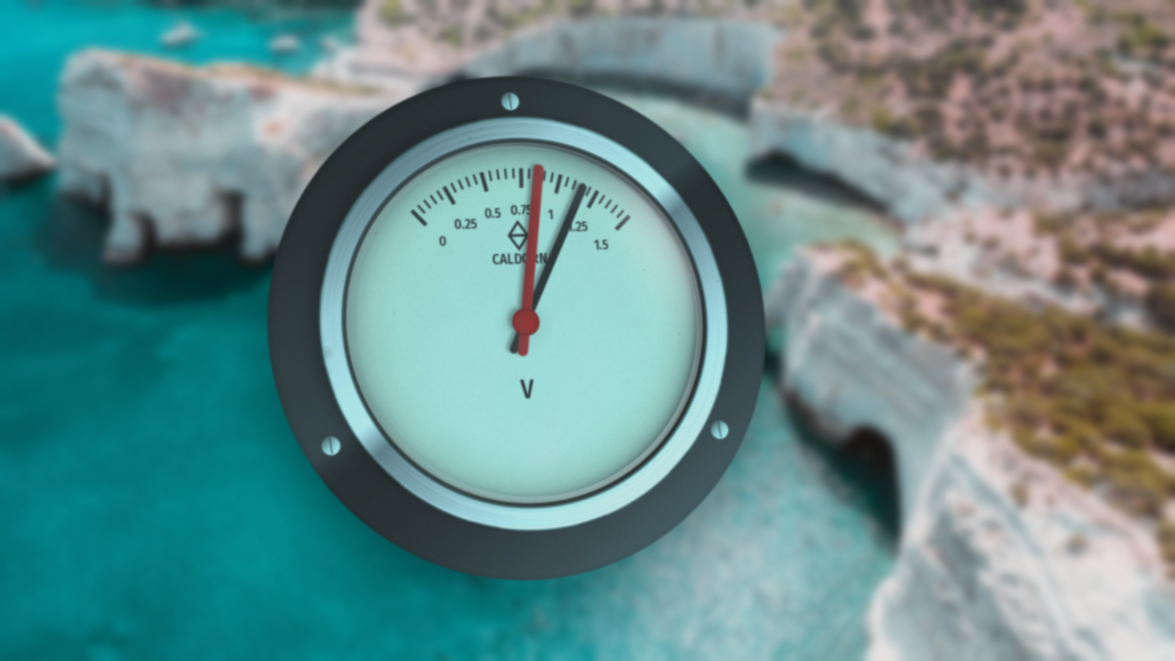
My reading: 0.85 V
